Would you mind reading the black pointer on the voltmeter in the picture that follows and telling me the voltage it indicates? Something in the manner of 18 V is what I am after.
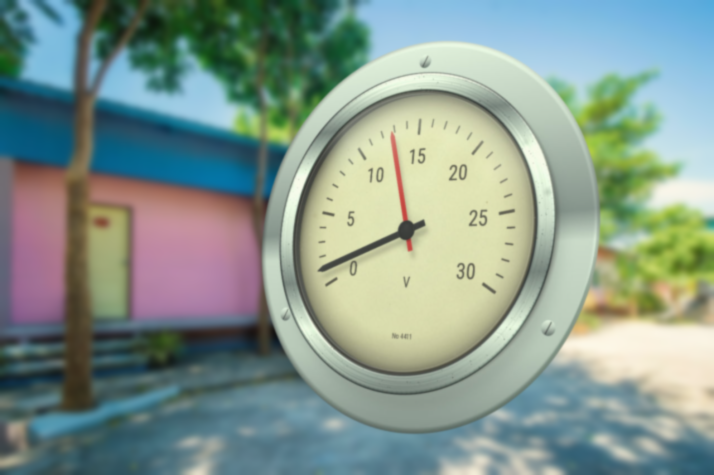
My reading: 1 V
